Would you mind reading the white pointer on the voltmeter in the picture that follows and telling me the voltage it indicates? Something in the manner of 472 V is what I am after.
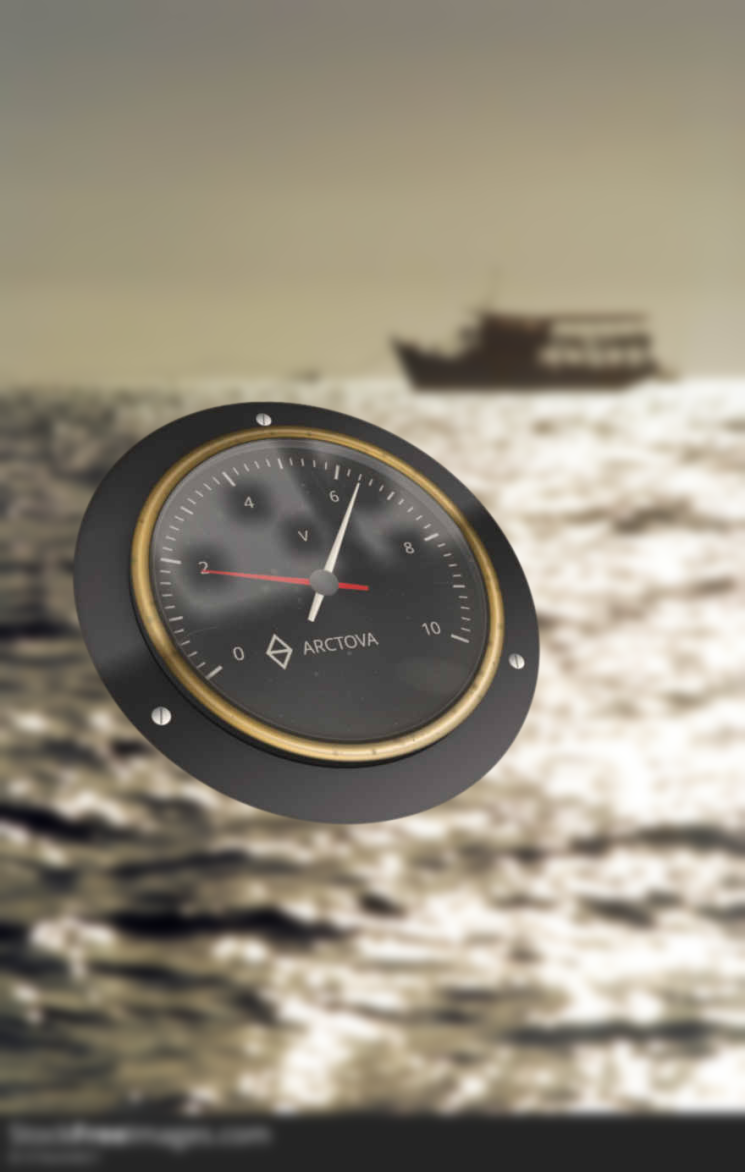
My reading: 6.4 V
